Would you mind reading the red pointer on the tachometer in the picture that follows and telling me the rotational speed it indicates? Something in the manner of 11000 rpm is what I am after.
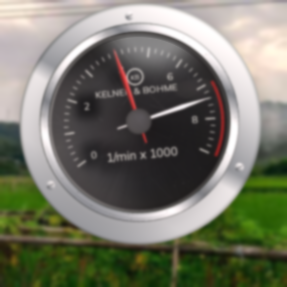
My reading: 4000 rpm
